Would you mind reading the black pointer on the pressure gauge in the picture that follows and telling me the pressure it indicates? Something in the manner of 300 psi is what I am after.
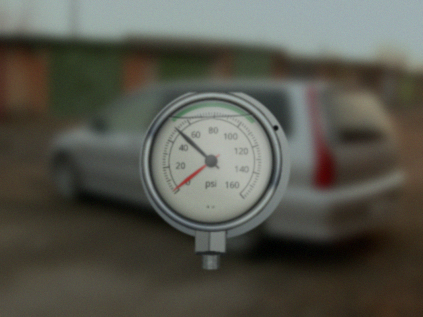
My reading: 50 psi
